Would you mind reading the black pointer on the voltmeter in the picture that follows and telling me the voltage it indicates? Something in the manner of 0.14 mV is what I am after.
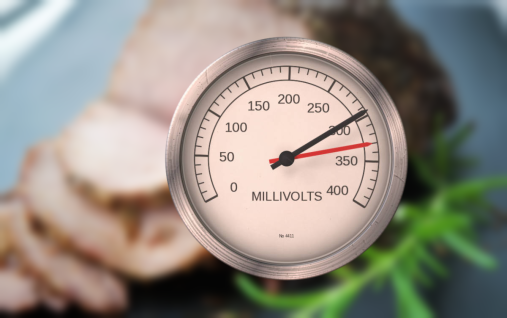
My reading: 295 mV
